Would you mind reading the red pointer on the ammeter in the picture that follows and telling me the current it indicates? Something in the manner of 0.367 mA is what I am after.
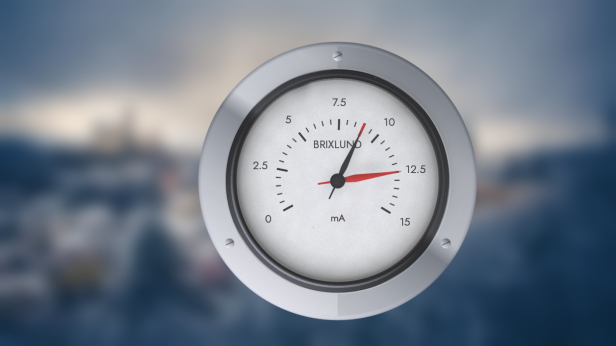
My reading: 12.5 mA
